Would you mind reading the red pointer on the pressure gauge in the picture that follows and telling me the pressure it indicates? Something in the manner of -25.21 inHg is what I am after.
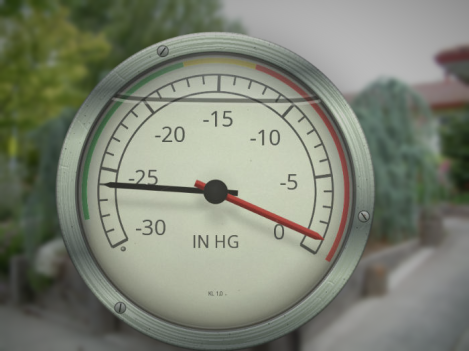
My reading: -1 inHg
